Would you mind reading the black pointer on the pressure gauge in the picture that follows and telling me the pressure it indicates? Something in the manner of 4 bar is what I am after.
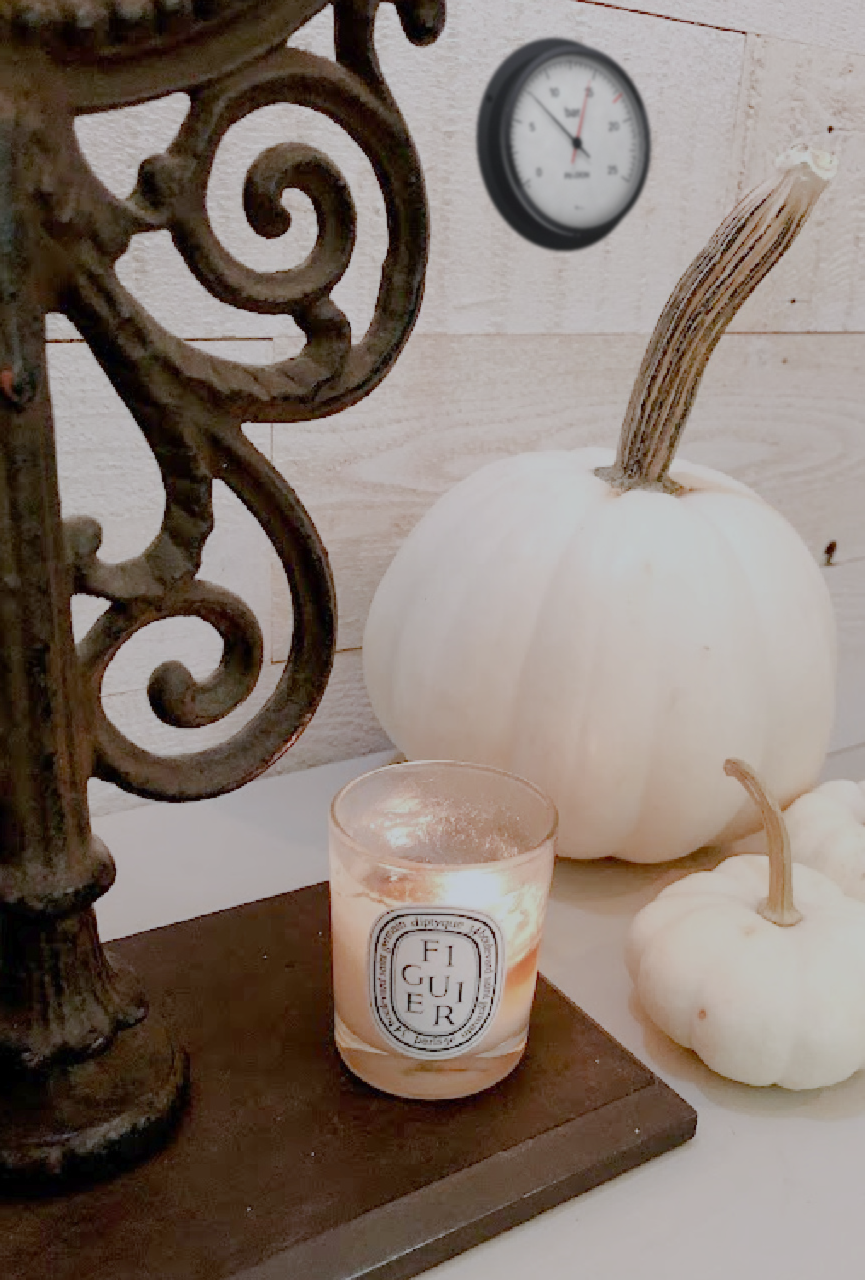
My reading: 7.5 bar
